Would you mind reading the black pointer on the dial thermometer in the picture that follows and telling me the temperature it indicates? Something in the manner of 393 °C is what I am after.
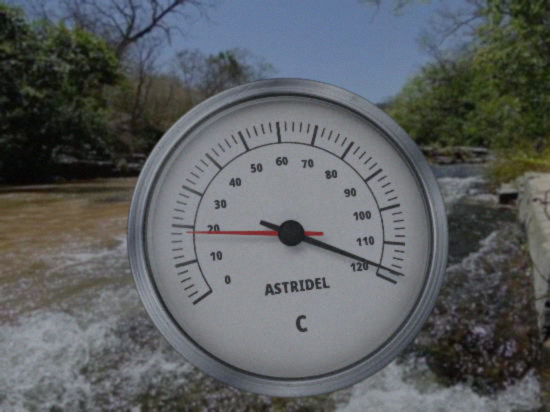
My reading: 118 °C
